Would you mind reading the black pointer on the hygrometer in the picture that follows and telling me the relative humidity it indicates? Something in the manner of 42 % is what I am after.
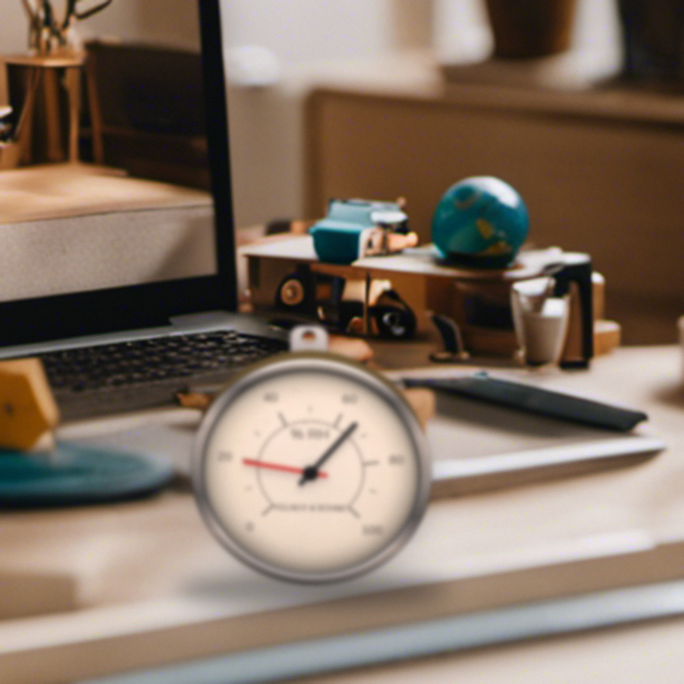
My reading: 65 %
